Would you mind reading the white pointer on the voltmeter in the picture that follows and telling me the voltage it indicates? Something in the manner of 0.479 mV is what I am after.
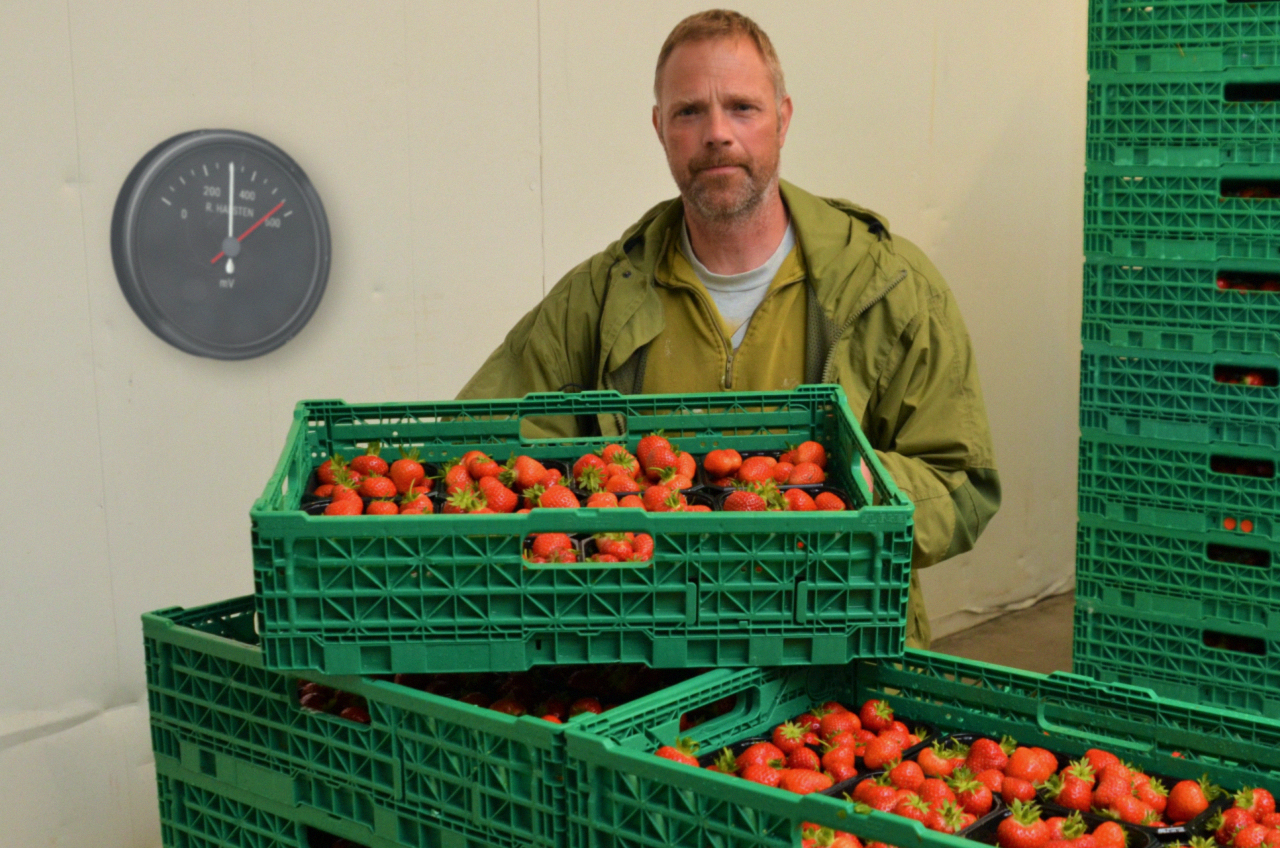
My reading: 300 mV
